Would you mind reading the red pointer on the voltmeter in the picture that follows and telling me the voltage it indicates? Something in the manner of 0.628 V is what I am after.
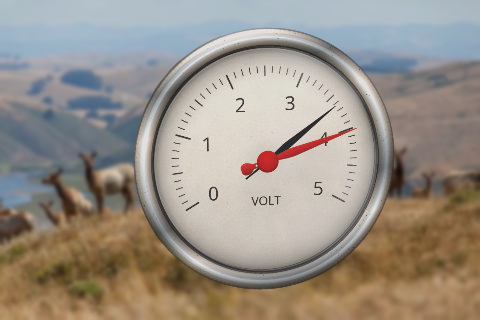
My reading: 4 V
